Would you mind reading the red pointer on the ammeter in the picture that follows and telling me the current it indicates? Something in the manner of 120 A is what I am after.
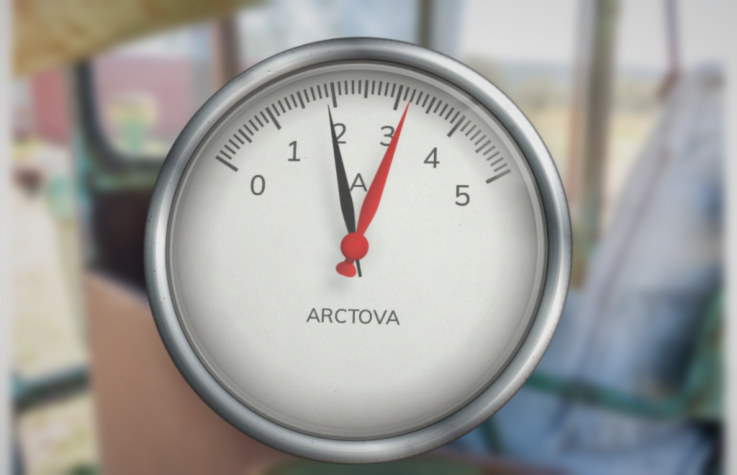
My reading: 3.2 A
